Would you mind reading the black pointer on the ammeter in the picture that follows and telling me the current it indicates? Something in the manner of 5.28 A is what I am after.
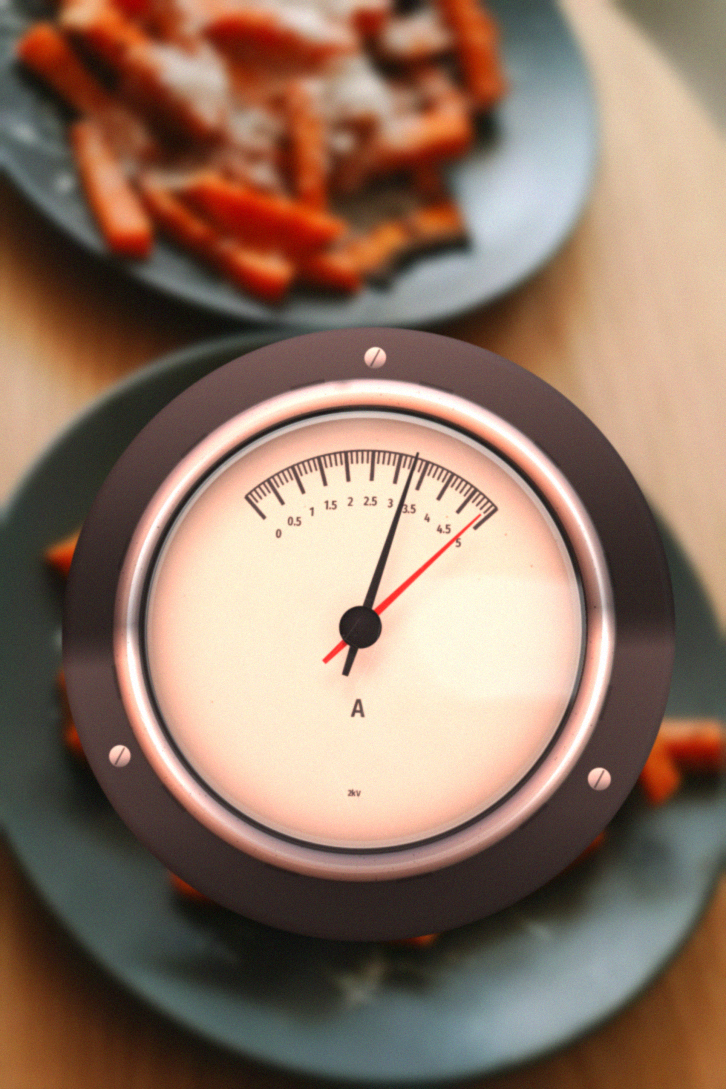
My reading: 3.3 A
